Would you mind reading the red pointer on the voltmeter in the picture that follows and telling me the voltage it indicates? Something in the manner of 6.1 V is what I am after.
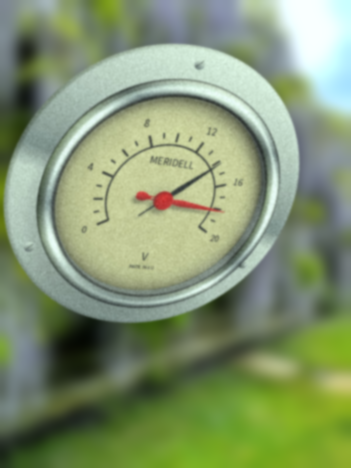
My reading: 18 V
